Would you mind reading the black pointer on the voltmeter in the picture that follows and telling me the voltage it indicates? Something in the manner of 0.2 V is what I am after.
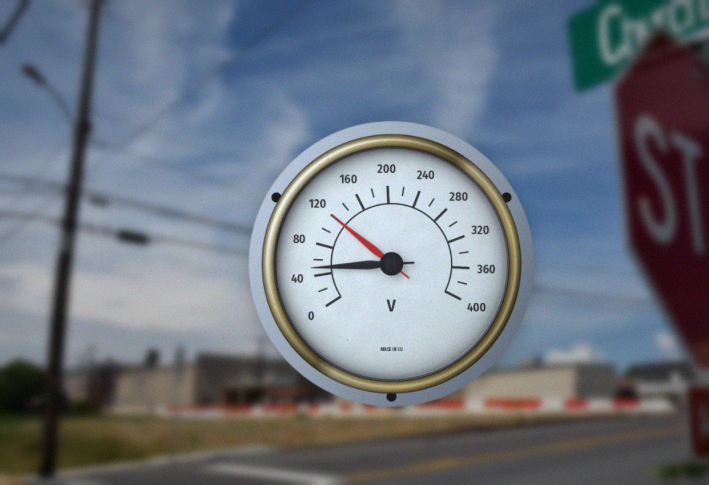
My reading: 50 V
